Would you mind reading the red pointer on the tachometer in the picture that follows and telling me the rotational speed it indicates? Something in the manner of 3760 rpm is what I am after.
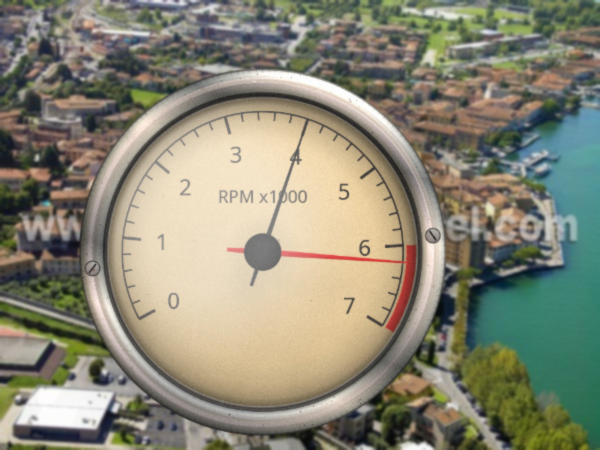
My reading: 6200 rpm
